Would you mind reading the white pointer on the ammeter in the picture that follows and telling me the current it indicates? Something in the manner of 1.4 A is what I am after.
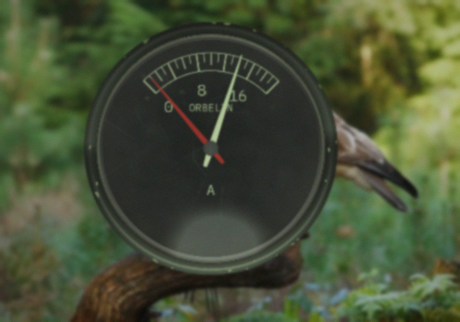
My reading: 14 A
